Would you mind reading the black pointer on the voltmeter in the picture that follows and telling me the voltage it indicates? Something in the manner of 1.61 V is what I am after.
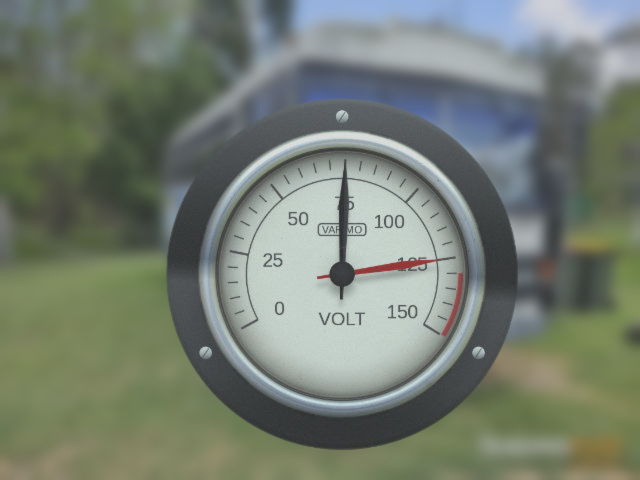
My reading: 75 V
